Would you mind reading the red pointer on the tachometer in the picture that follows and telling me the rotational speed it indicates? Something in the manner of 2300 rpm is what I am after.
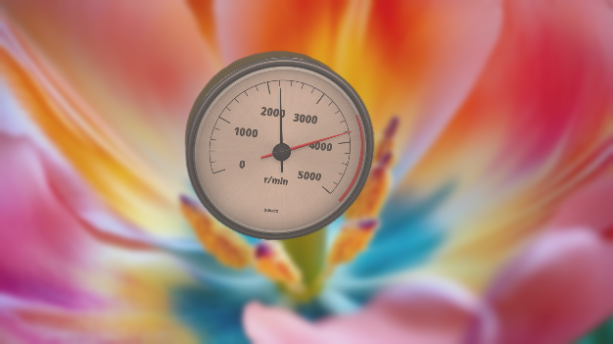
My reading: 3800 rpm
